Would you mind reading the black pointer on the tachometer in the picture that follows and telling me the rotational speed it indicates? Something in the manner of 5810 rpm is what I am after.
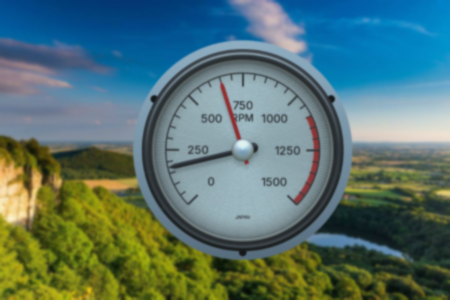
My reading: 175 rpm
